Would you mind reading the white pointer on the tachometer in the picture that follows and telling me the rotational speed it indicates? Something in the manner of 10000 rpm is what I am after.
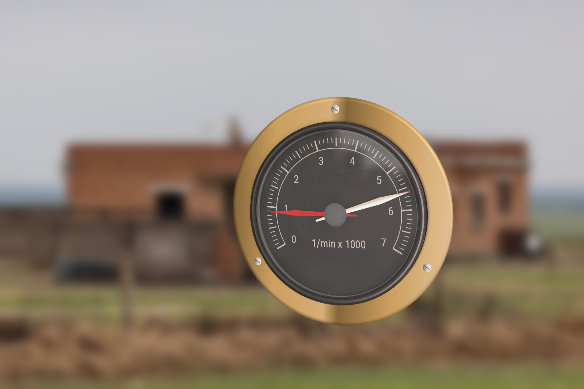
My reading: 5600 rpm
